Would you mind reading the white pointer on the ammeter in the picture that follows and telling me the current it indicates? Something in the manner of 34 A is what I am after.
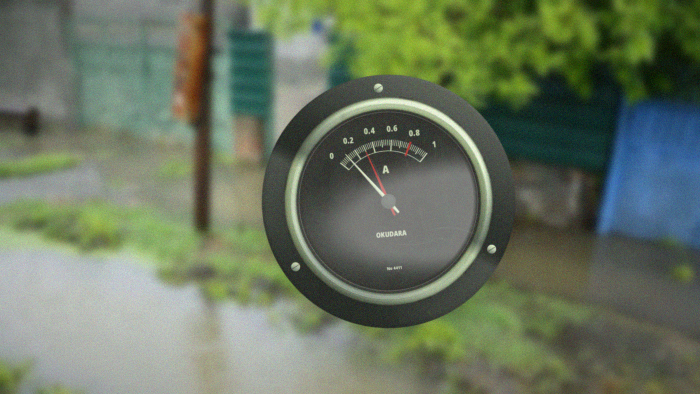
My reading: 0.1 A
